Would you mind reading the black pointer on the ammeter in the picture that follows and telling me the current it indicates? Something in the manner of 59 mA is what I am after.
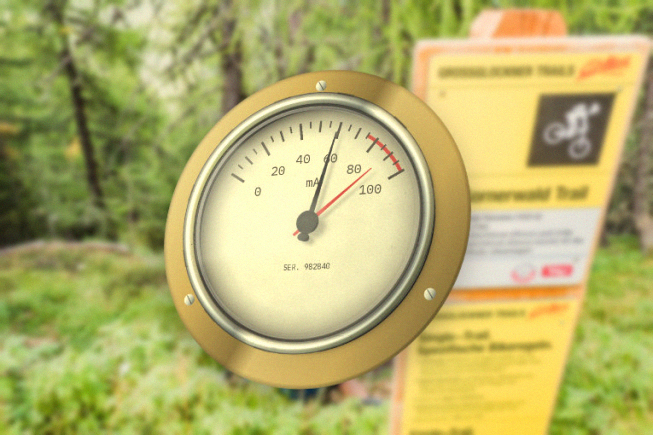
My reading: 60 mA
